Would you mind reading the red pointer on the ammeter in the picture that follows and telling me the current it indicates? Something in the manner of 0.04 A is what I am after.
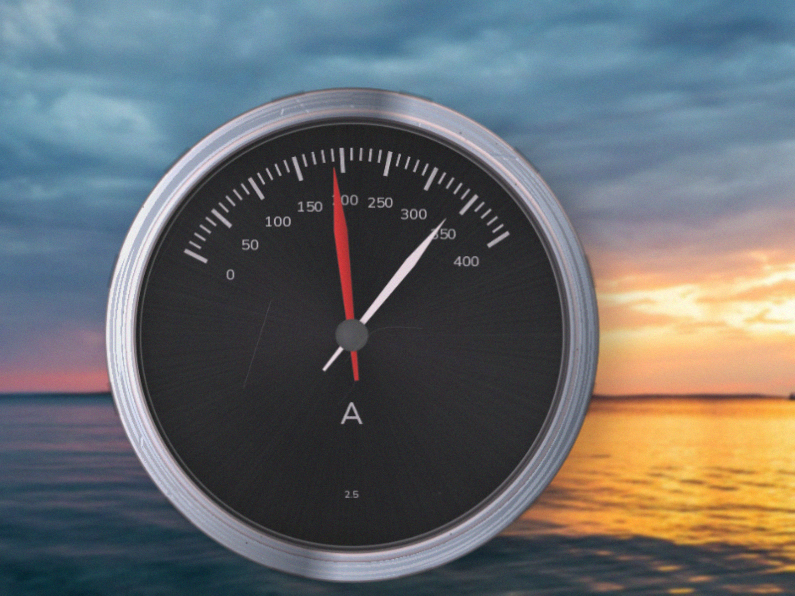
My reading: 190 A
